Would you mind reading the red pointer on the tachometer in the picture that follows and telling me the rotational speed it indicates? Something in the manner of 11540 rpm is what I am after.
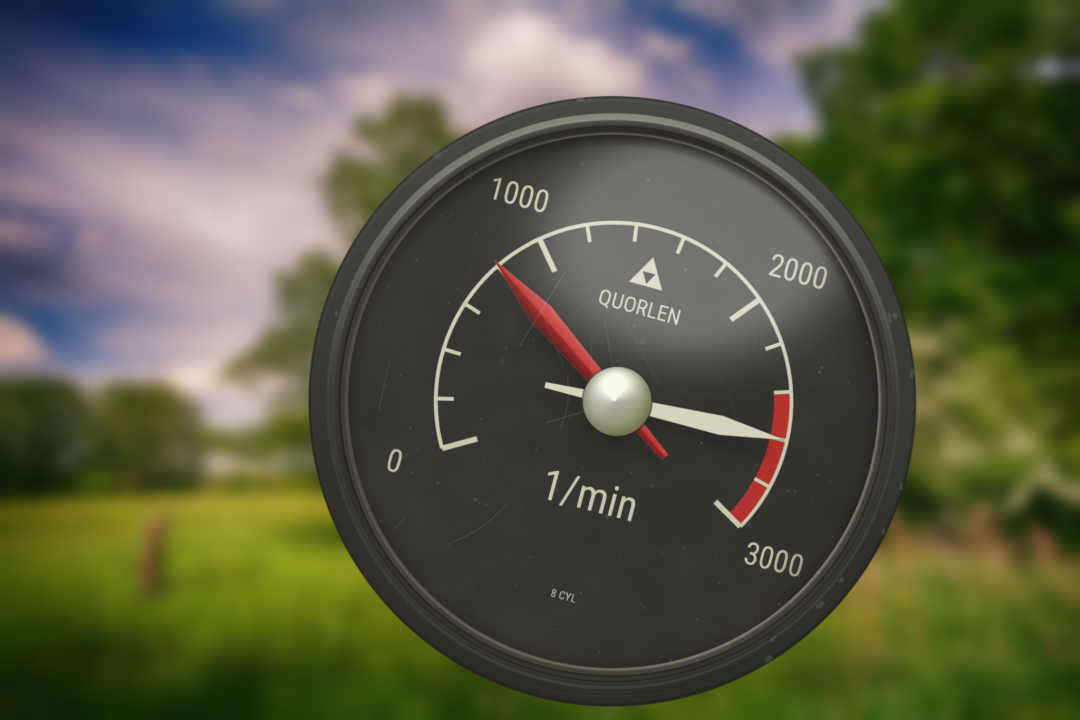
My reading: 800 rpm
